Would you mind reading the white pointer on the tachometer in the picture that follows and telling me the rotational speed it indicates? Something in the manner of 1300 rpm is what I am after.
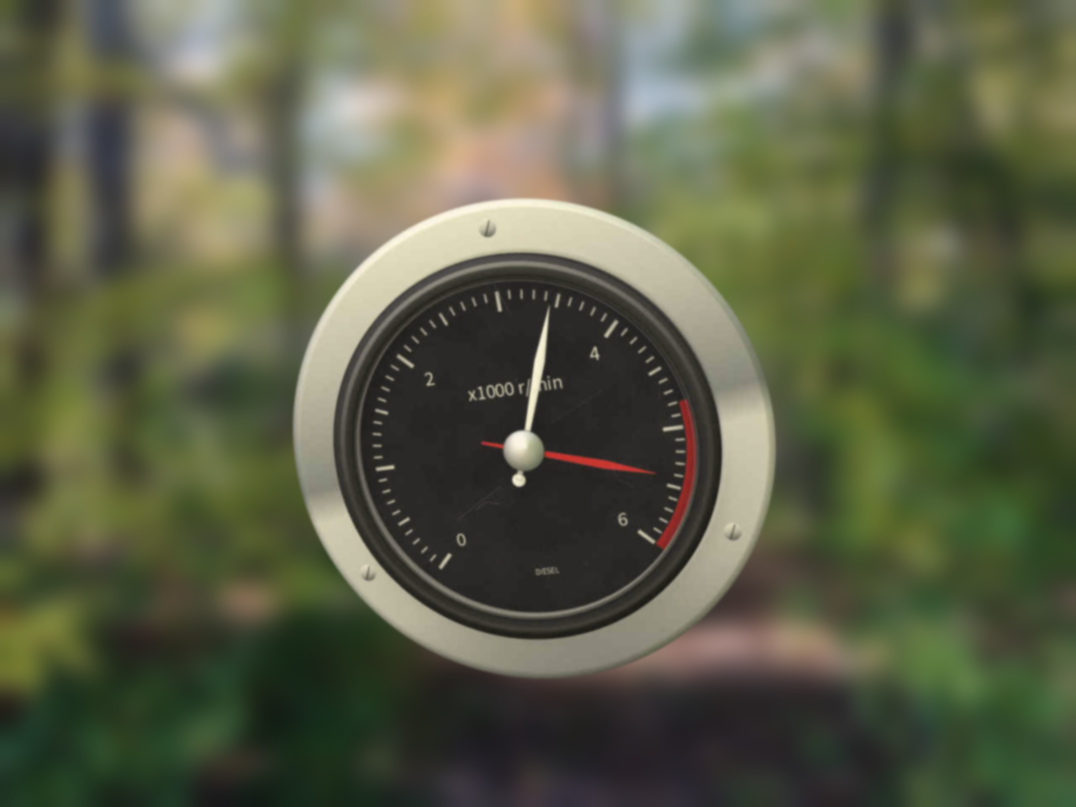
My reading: 3450 rpm
